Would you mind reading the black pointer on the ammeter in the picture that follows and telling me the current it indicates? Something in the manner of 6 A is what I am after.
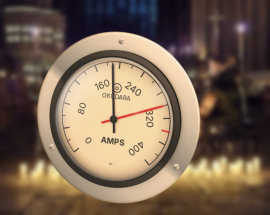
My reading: 190 A
